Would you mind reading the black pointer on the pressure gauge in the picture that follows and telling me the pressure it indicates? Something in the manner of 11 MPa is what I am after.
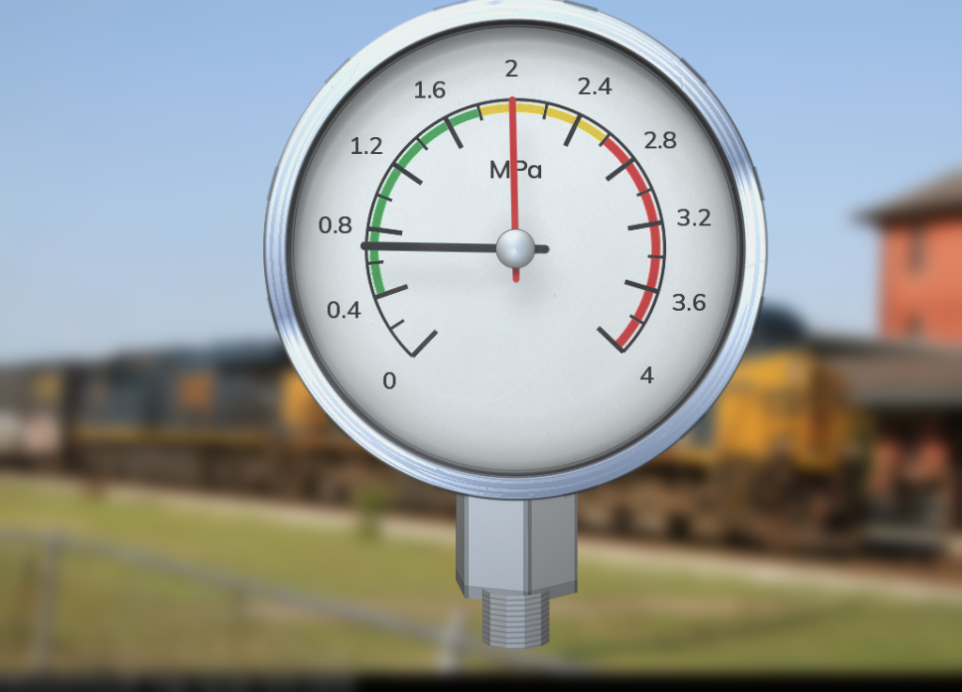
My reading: 0.7 MPa
